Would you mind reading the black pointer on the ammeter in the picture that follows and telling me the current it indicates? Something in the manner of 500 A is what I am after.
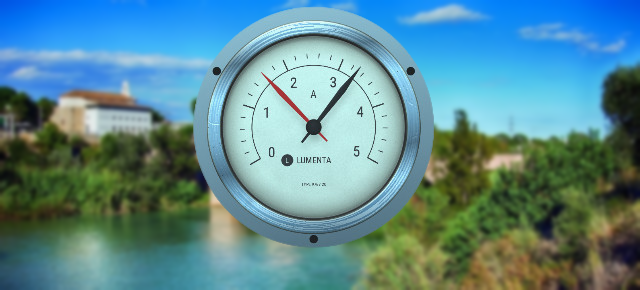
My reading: 3.3 A
